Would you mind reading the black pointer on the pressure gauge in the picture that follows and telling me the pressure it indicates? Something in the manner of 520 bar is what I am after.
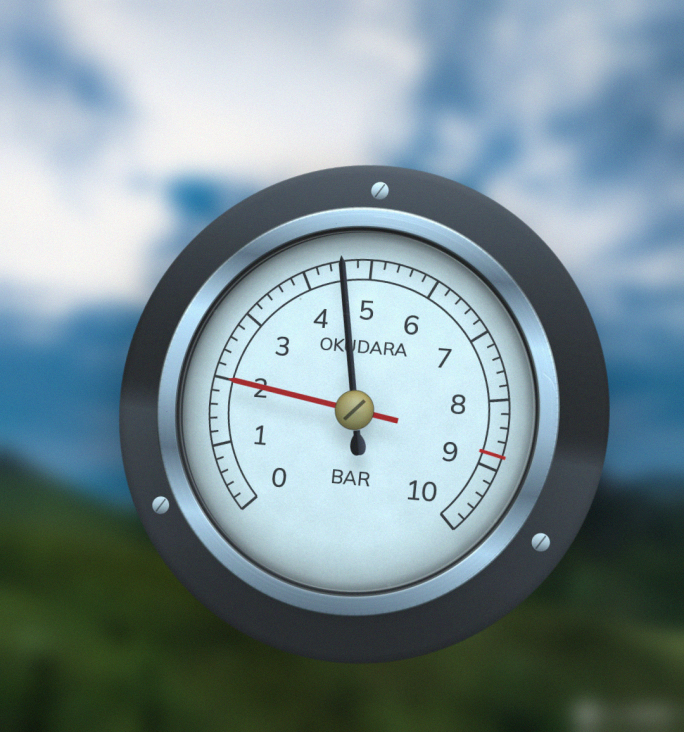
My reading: 4.6 bar
